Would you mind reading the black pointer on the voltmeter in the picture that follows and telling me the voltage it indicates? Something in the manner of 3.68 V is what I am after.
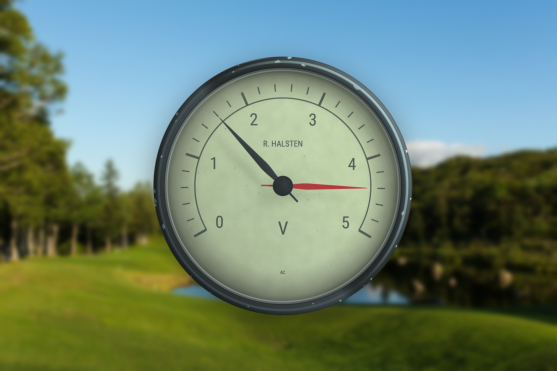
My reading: 1.6 V
